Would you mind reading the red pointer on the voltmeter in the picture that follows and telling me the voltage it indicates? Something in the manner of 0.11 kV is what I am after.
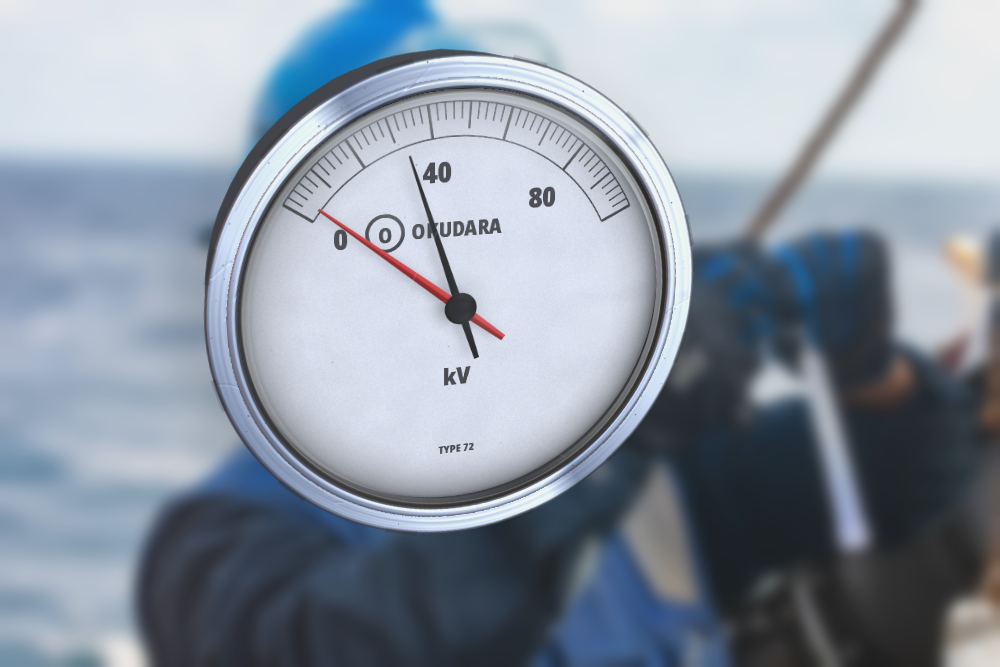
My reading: 4 kV
